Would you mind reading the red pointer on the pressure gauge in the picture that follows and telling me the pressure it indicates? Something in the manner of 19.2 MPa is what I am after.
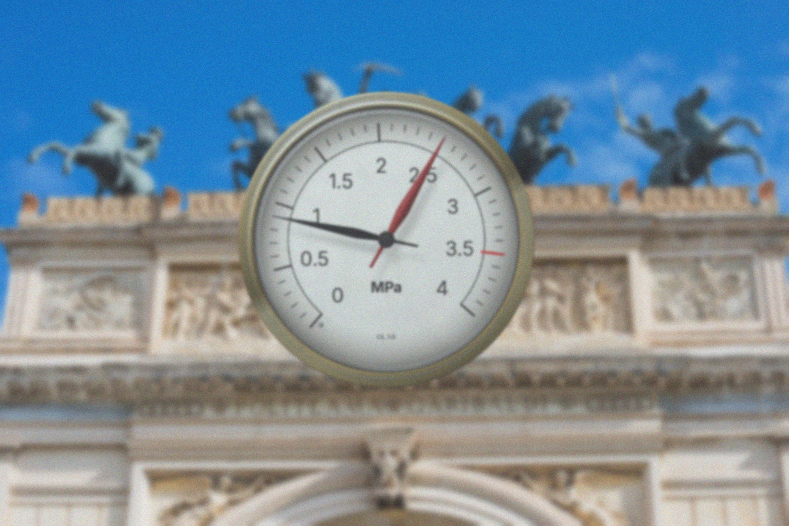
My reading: 2.5 MPa
